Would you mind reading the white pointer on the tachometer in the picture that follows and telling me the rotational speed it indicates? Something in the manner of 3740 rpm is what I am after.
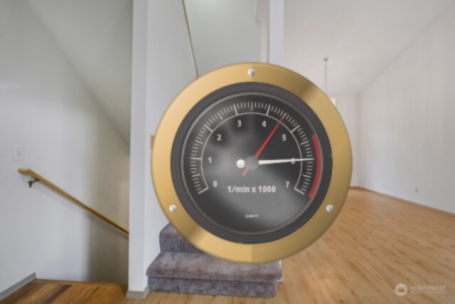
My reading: 6000 rpm
